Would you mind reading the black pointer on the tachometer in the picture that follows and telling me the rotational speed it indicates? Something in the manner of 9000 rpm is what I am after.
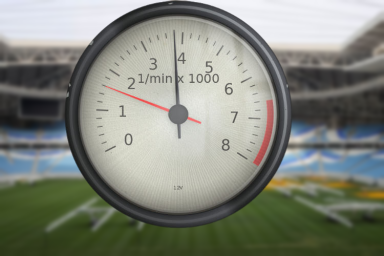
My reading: 3800 rpm
